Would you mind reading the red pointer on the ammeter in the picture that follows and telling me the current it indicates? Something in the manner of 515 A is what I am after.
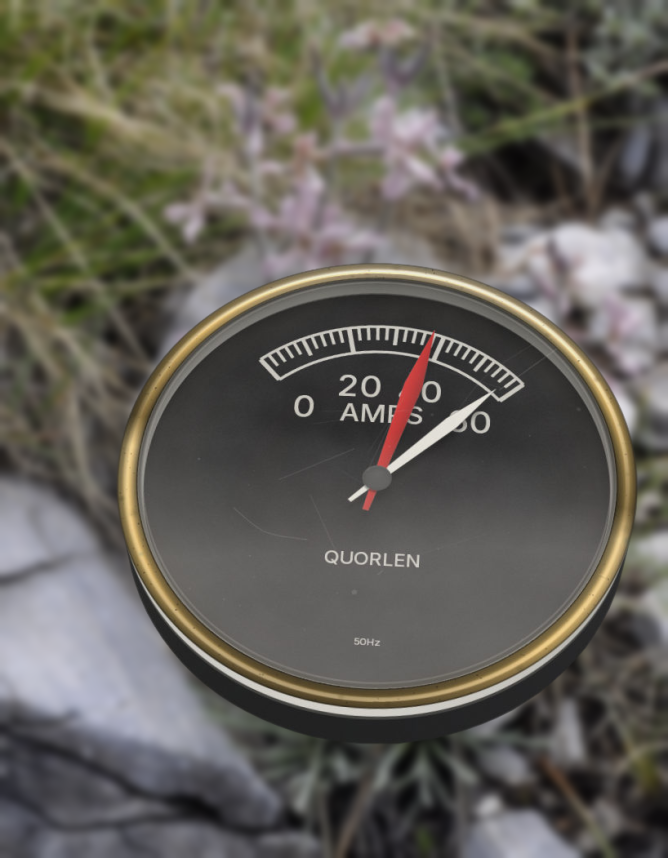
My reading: 38 A
